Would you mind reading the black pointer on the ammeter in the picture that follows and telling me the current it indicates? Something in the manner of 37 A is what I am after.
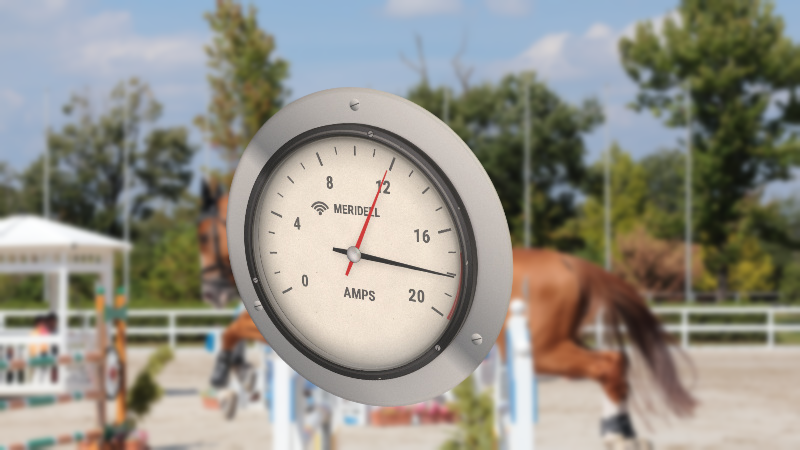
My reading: 18 A
